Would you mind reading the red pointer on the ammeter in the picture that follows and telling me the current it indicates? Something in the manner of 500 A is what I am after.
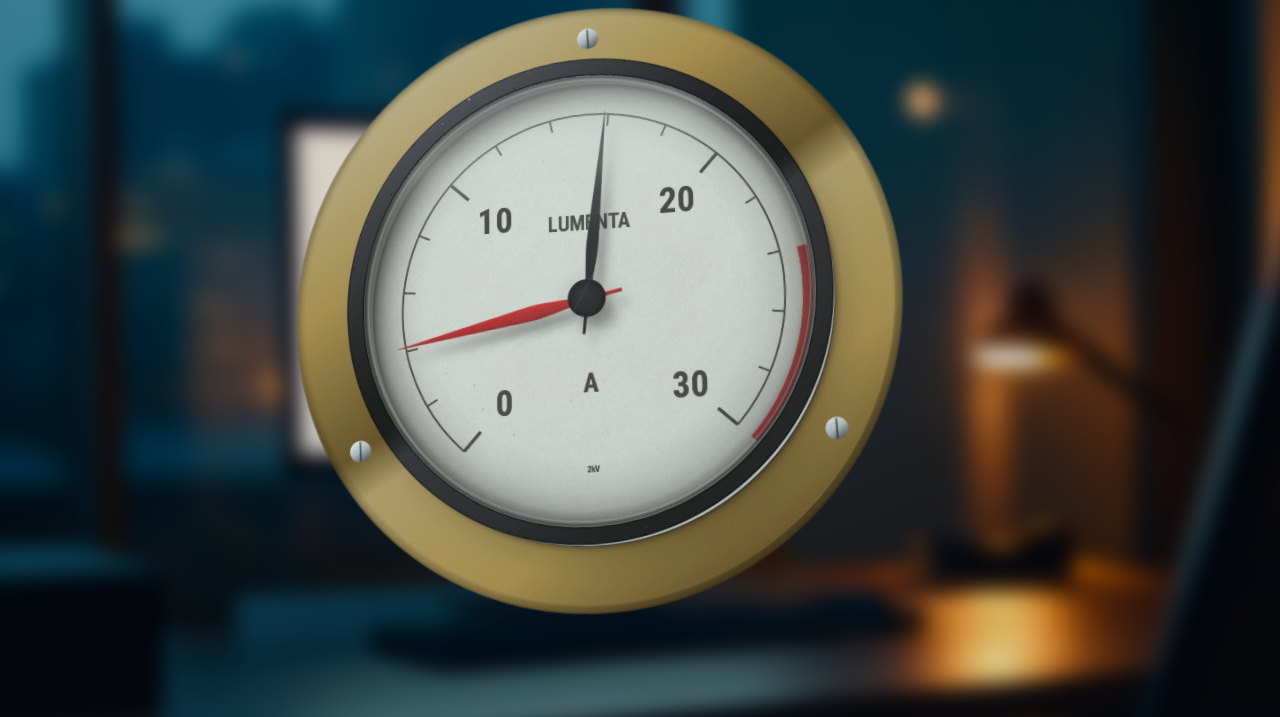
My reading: 4 A
